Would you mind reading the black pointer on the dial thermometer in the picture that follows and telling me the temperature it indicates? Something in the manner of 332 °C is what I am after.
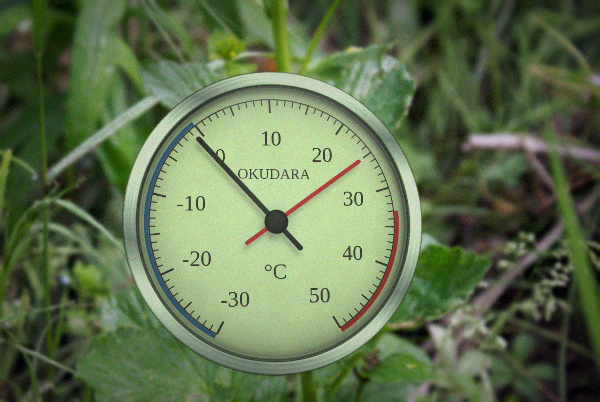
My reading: -1 °C
